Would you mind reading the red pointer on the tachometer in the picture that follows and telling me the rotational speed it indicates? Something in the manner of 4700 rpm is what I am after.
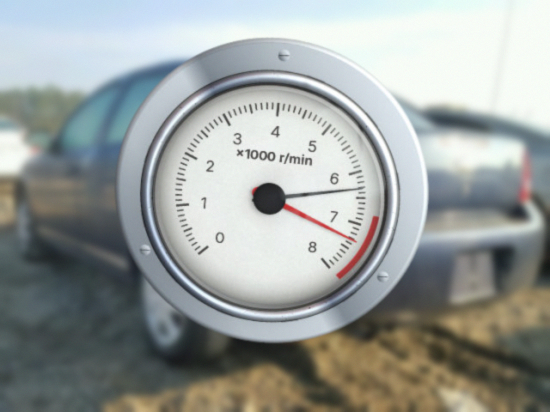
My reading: 7300 rpm
